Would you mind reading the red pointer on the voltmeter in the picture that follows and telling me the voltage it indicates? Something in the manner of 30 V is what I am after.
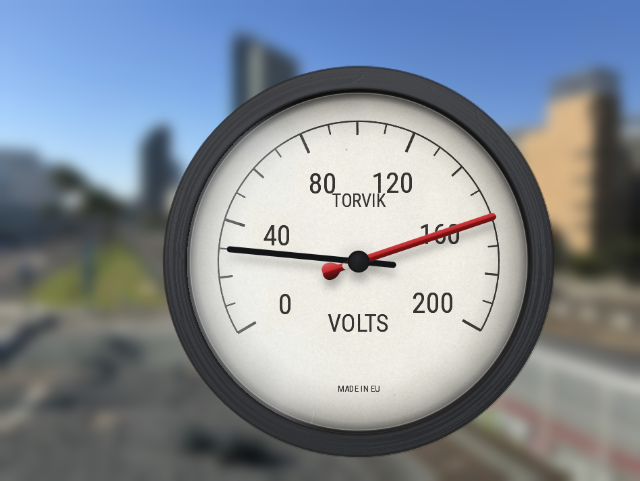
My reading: 160 V
